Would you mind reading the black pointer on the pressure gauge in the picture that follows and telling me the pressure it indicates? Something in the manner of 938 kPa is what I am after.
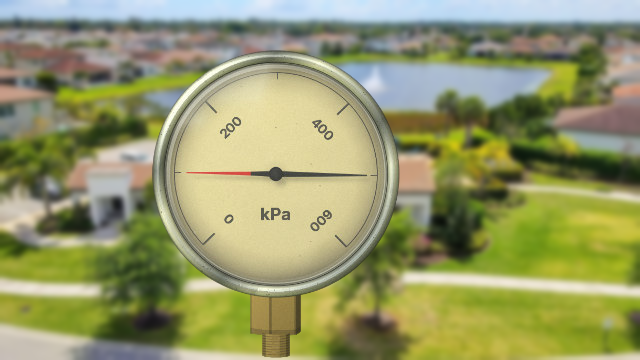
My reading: 500 kPa
